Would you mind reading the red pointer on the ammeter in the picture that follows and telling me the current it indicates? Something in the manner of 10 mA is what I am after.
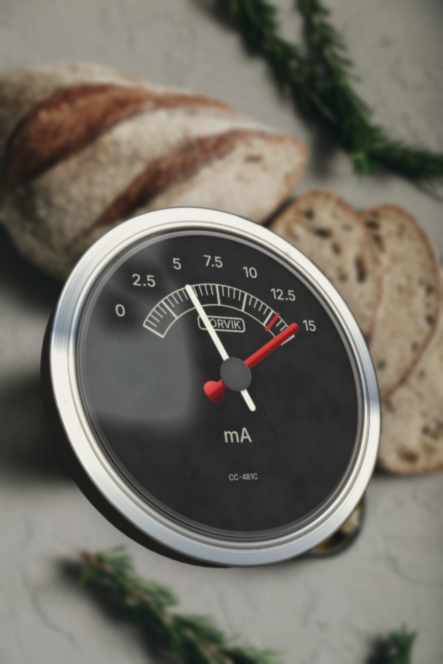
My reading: 14.5 mA
